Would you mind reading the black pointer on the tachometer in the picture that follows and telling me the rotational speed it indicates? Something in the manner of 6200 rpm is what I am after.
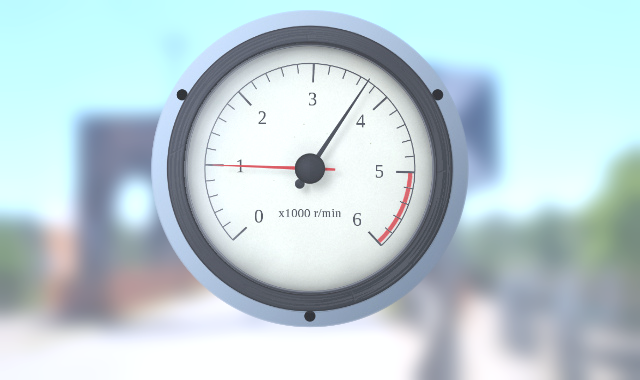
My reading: 3700 rpm
